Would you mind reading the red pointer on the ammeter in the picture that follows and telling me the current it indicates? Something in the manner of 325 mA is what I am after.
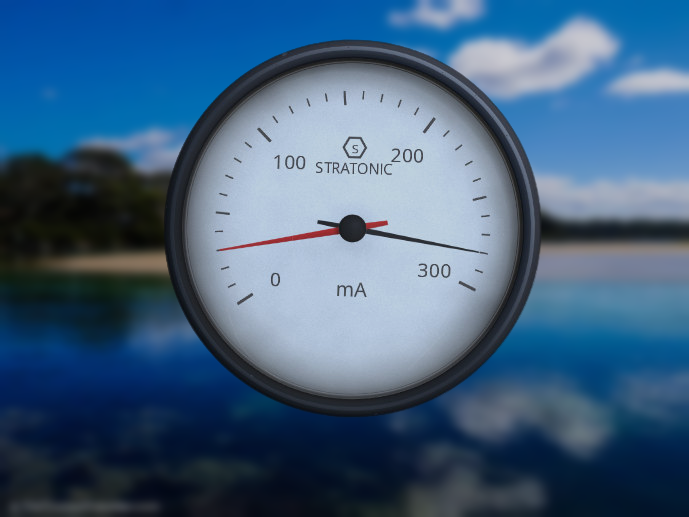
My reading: 30 mA
